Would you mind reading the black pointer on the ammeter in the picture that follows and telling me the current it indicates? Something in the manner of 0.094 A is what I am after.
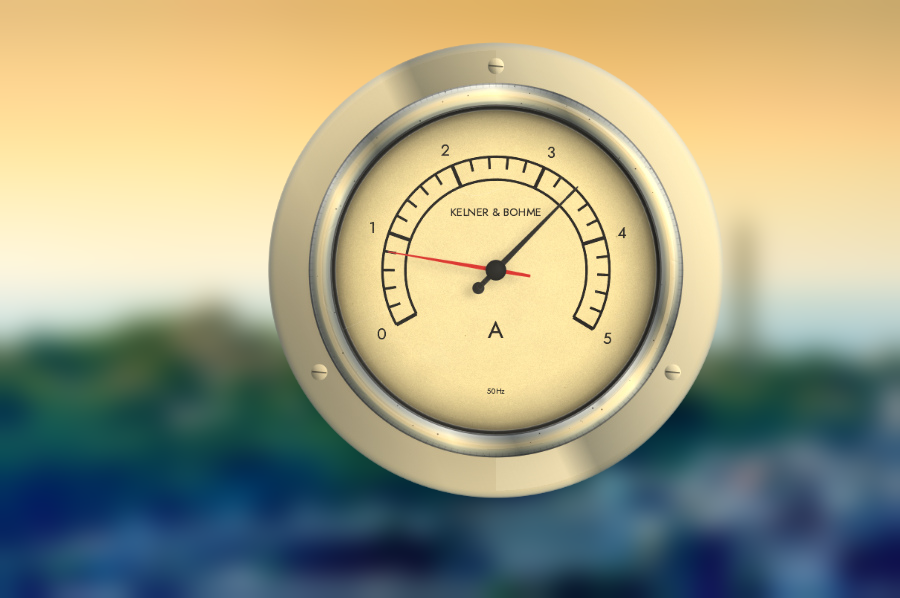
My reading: 3.4 A
